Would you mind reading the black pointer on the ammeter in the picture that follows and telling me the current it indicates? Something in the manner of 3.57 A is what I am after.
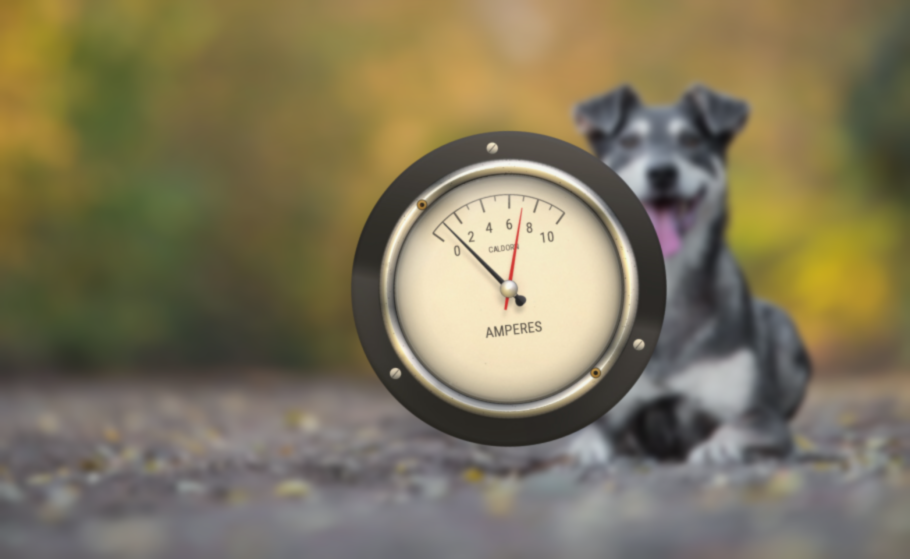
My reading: 1 A
